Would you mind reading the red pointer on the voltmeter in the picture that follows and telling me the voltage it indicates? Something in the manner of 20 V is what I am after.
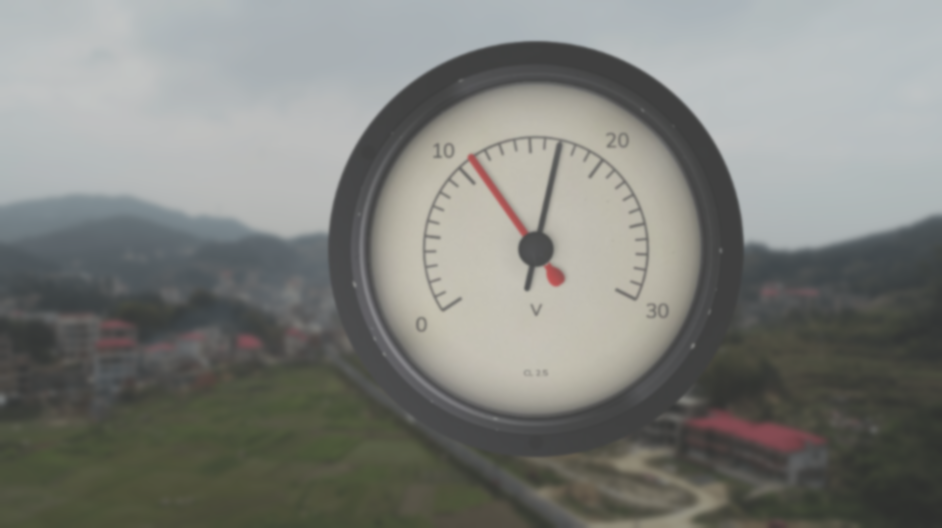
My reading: 11 V
